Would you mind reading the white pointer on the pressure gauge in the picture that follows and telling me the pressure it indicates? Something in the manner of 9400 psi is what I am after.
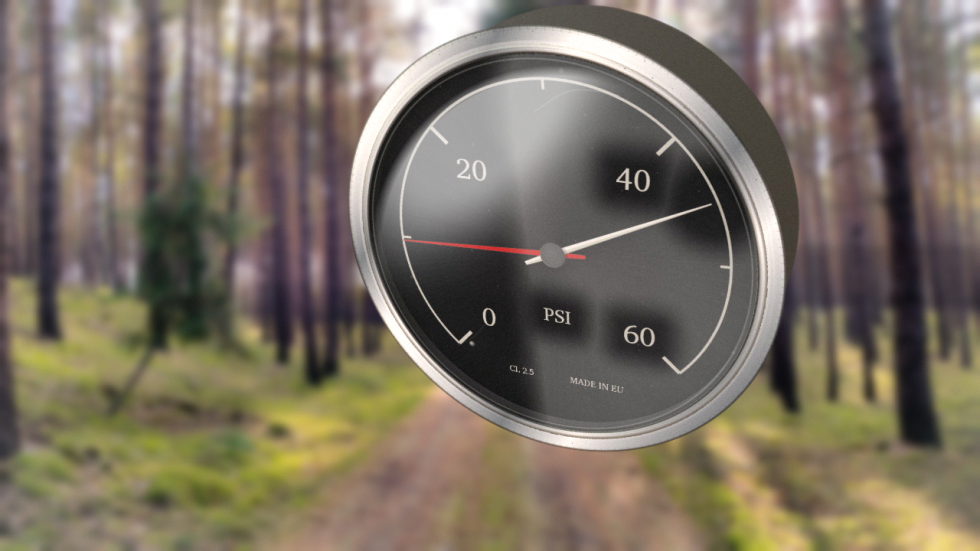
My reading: 45 psi
